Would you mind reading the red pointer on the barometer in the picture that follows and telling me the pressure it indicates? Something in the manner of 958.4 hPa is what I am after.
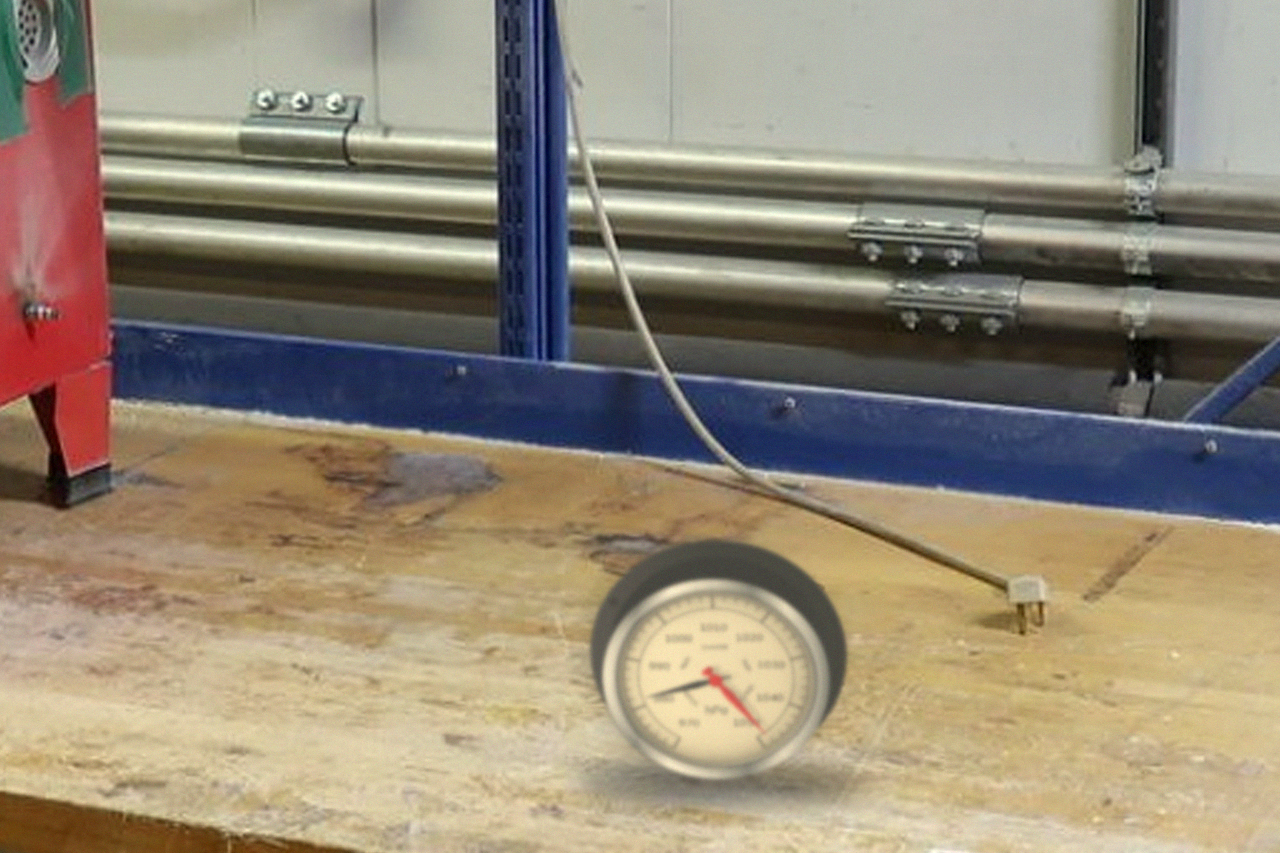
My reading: 1048 hPa
